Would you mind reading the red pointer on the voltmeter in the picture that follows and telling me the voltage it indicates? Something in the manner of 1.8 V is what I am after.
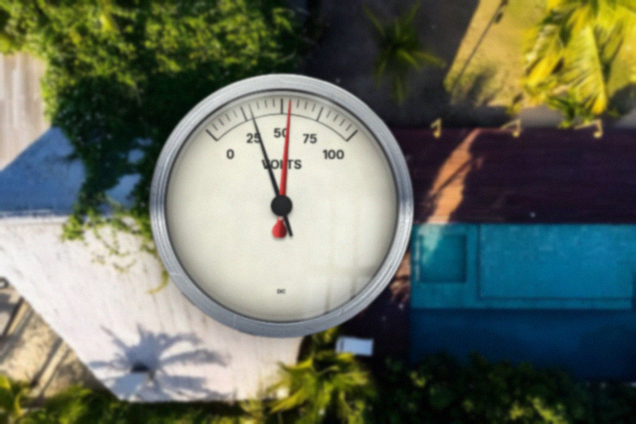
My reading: 55 V
